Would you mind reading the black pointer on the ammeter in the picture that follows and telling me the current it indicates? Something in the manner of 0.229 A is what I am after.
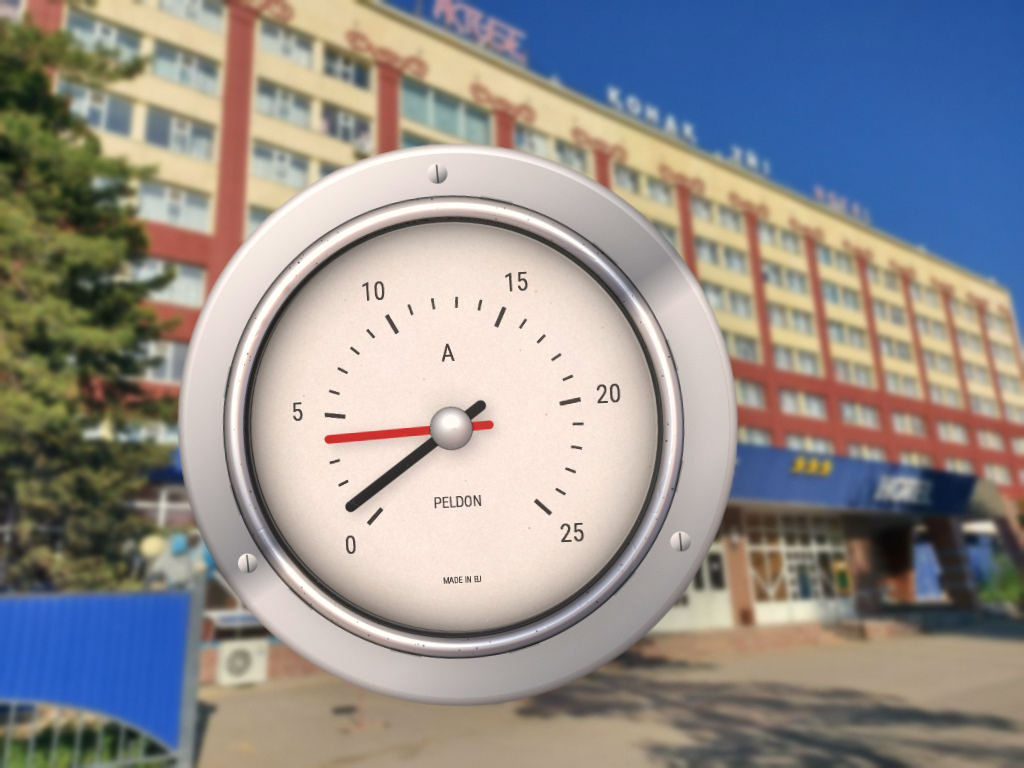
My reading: 1 A
